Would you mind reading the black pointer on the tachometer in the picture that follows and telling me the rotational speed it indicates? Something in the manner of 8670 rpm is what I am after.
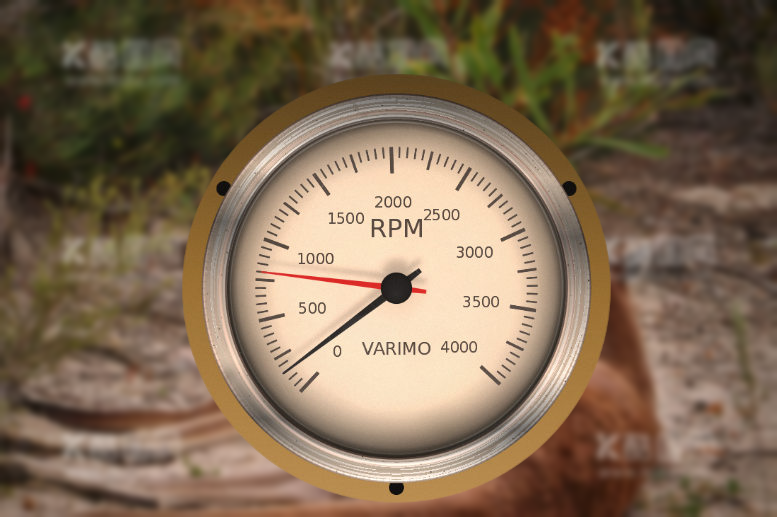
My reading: 150 rpm
